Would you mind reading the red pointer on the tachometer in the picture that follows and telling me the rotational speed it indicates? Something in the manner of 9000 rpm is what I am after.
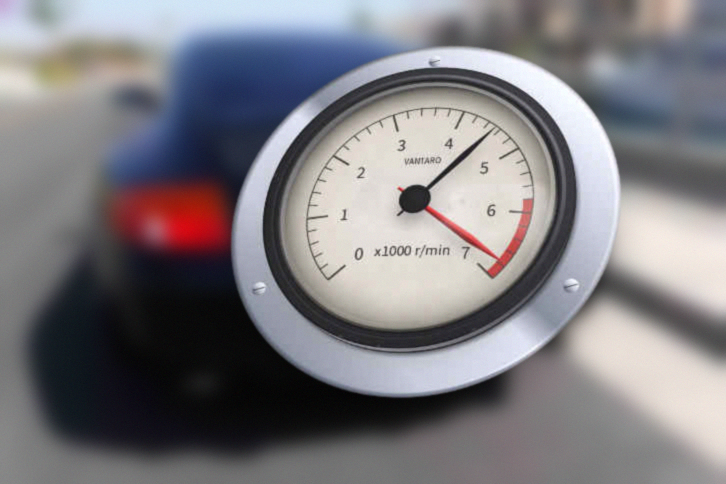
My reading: 6800 rpm
